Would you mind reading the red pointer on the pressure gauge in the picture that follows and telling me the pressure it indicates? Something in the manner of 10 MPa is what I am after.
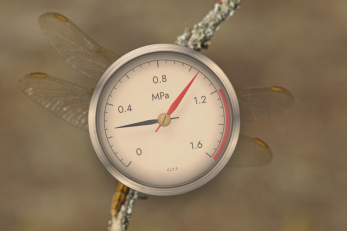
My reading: 1.05 MPa
